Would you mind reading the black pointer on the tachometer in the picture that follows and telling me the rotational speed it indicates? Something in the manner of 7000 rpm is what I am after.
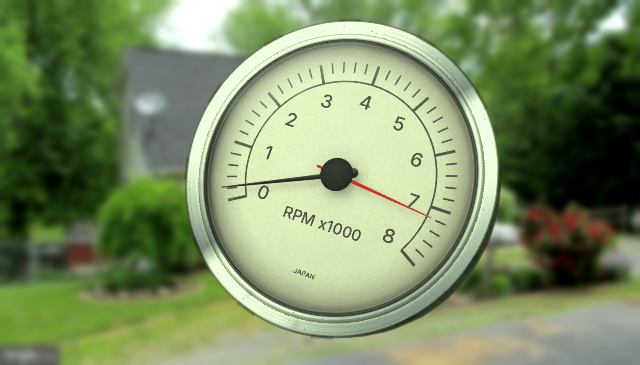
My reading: 200 rpm
